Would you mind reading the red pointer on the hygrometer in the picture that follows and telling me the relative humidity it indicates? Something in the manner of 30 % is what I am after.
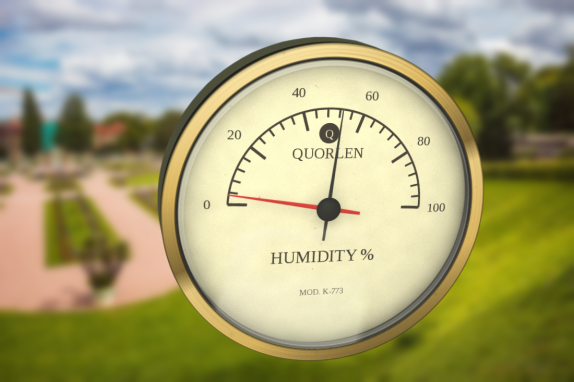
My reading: 4 %
